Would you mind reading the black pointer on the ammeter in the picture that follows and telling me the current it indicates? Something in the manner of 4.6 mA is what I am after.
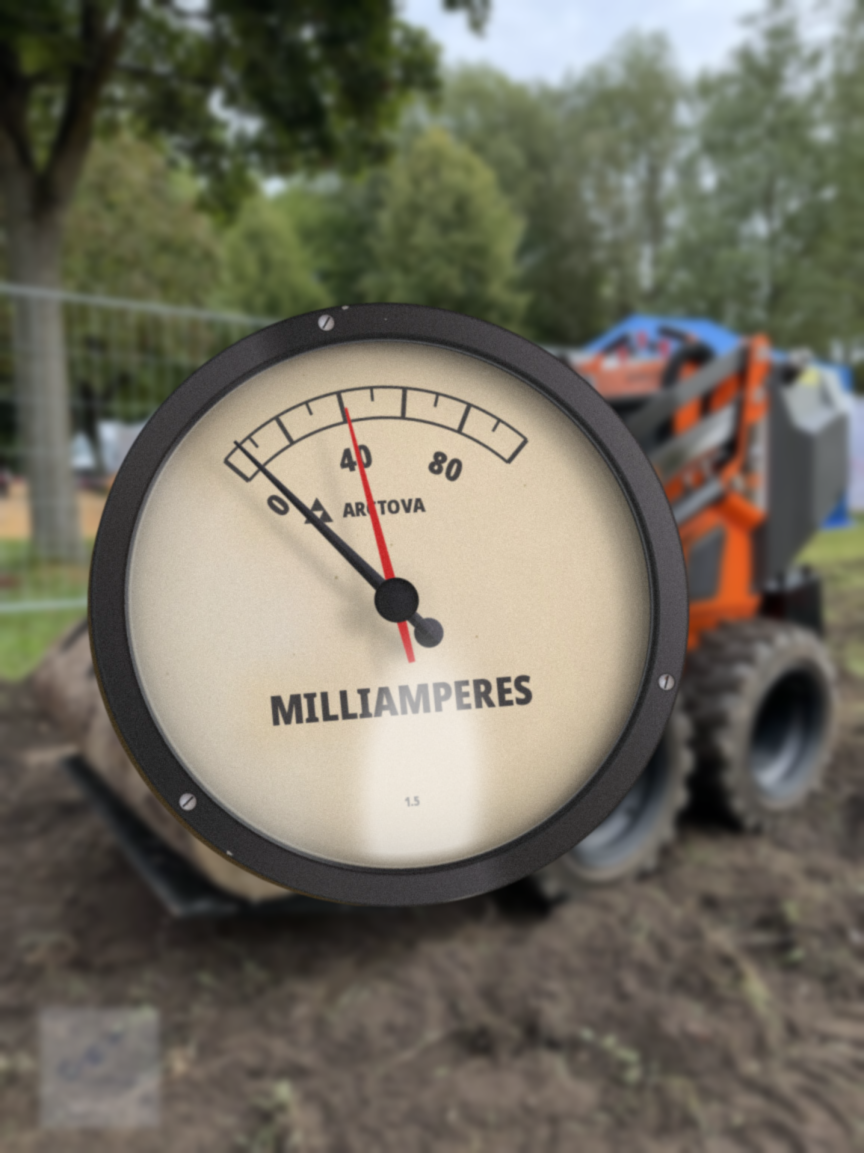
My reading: 5 mA
